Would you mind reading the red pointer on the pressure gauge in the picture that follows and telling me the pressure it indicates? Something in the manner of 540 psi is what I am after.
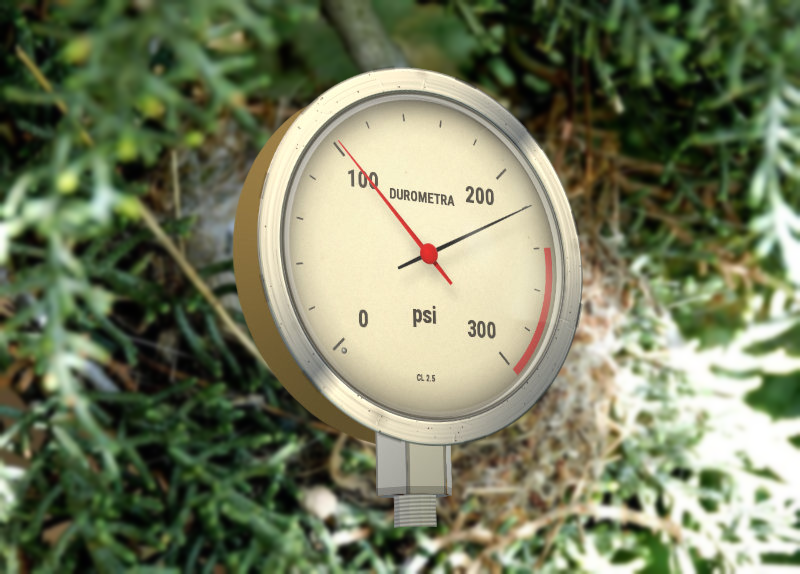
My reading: 100 psi
